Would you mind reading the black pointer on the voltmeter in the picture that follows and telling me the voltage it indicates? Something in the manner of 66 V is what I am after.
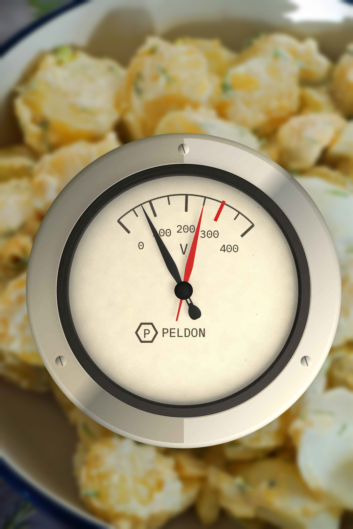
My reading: 75 V
